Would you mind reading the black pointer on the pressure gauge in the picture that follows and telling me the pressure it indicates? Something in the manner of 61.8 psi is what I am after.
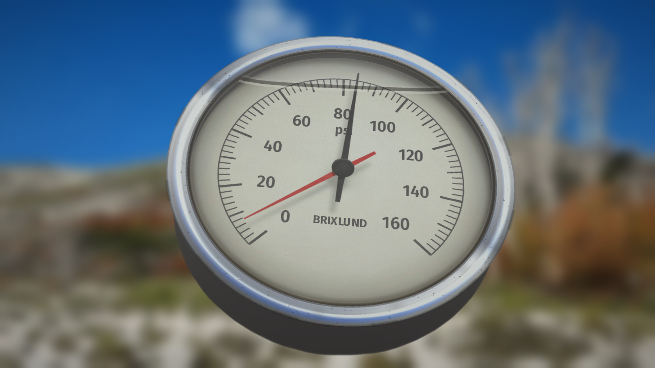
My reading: 84 psi
